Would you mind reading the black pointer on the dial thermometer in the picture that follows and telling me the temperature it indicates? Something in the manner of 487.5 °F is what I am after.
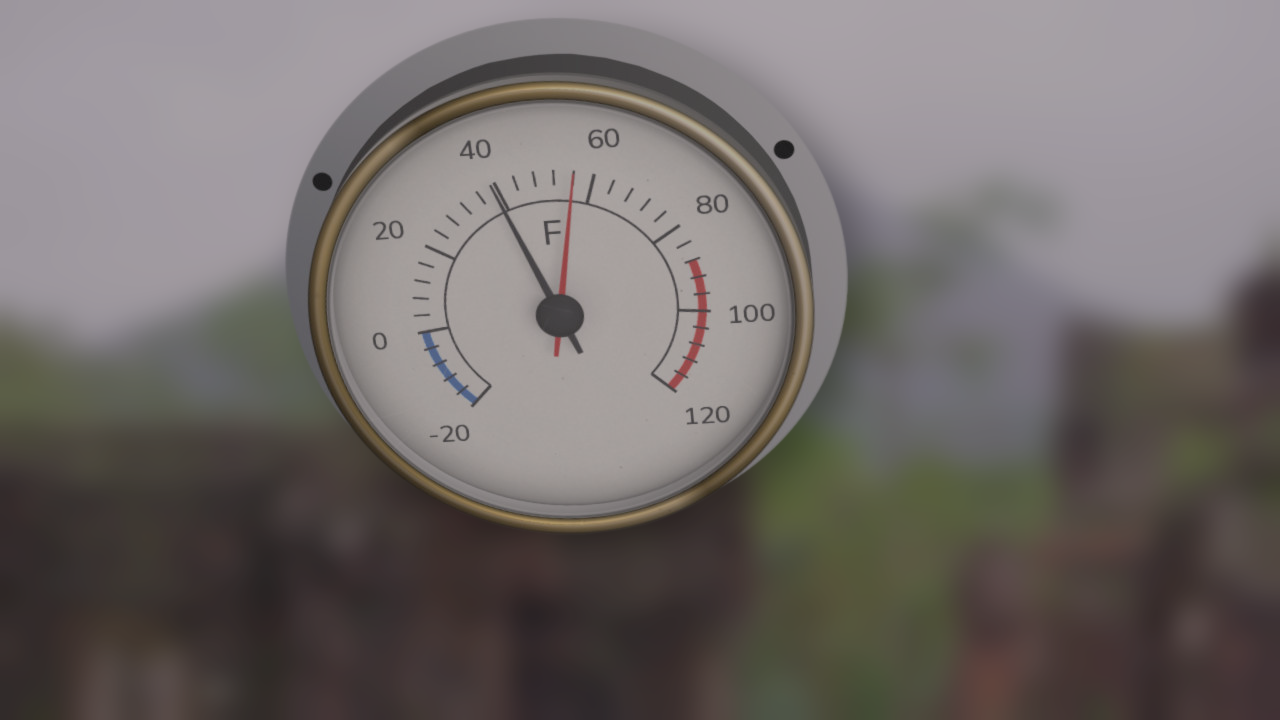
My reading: 40 °F
